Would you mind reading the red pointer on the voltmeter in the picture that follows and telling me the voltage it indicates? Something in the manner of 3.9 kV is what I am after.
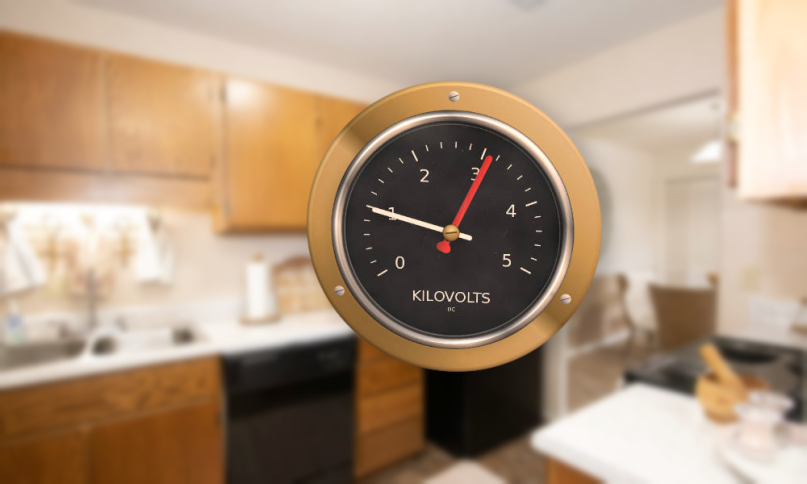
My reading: 3.1 kV
